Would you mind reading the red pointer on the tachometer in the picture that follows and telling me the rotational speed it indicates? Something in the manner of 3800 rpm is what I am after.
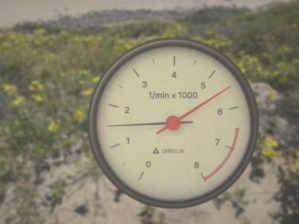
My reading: 5500 rpm
